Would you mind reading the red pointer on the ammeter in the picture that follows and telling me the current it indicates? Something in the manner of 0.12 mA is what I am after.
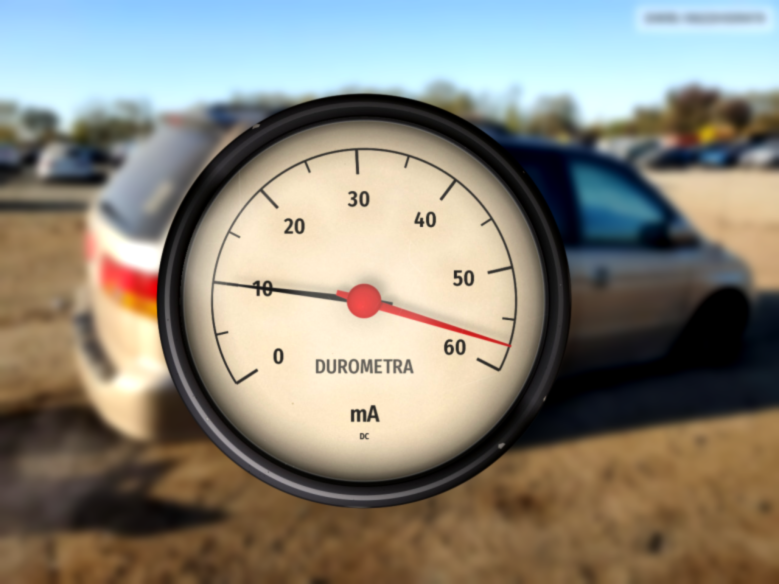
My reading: 57.5 mA
